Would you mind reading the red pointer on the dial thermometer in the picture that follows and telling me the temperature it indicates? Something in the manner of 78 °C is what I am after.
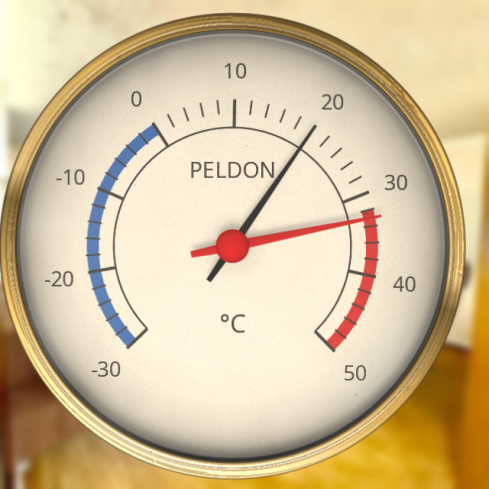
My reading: 33 °C
